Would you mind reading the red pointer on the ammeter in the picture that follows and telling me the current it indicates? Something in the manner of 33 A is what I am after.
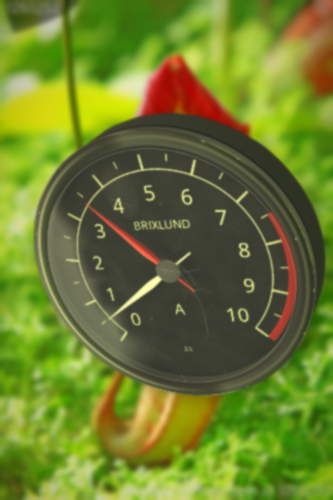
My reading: 3.5 A
